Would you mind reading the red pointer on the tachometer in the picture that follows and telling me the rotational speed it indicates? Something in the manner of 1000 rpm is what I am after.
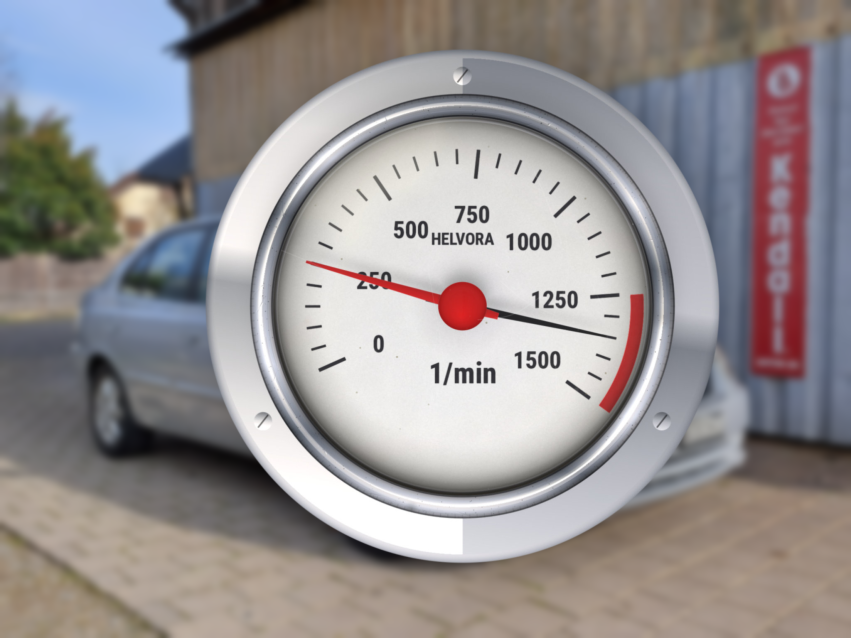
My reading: 250 rpm
